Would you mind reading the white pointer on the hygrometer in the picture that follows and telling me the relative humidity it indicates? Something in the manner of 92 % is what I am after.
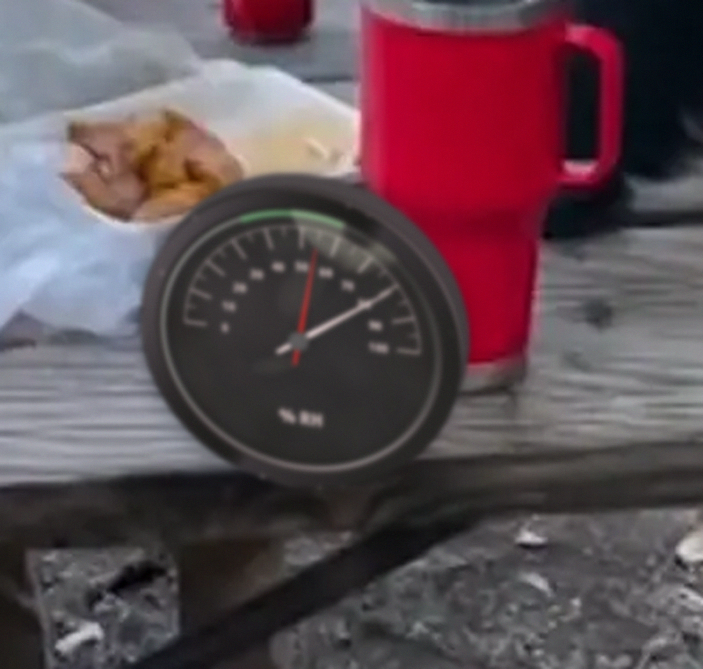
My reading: 80 %
